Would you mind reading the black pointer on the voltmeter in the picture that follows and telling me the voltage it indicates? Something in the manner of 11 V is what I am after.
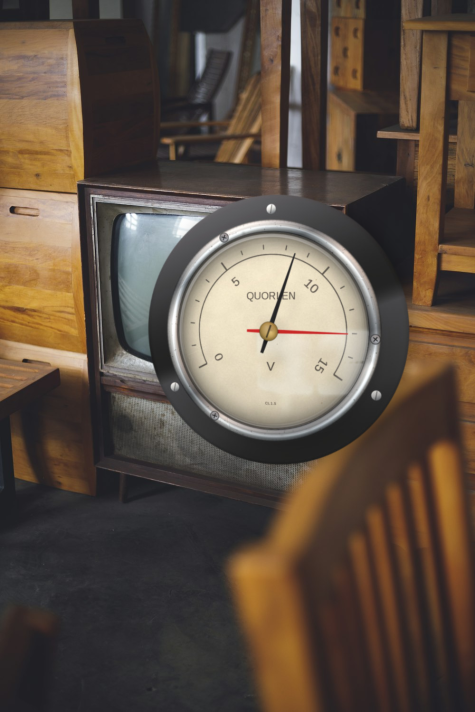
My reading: 8.5 V
